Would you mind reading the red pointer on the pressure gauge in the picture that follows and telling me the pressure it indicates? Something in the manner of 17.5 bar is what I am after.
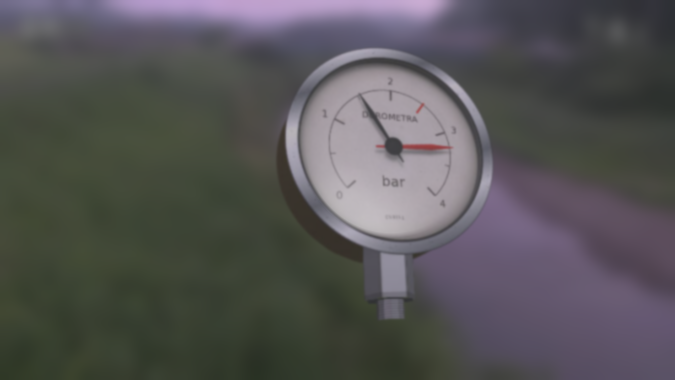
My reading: 3.25 bar
